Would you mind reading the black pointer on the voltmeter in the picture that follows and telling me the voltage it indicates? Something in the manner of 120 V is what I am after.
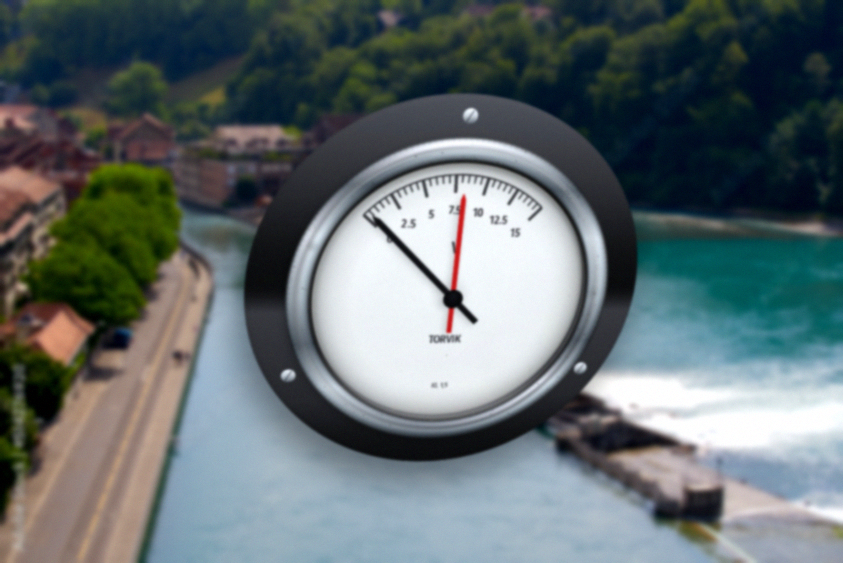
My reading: 0.5 V
